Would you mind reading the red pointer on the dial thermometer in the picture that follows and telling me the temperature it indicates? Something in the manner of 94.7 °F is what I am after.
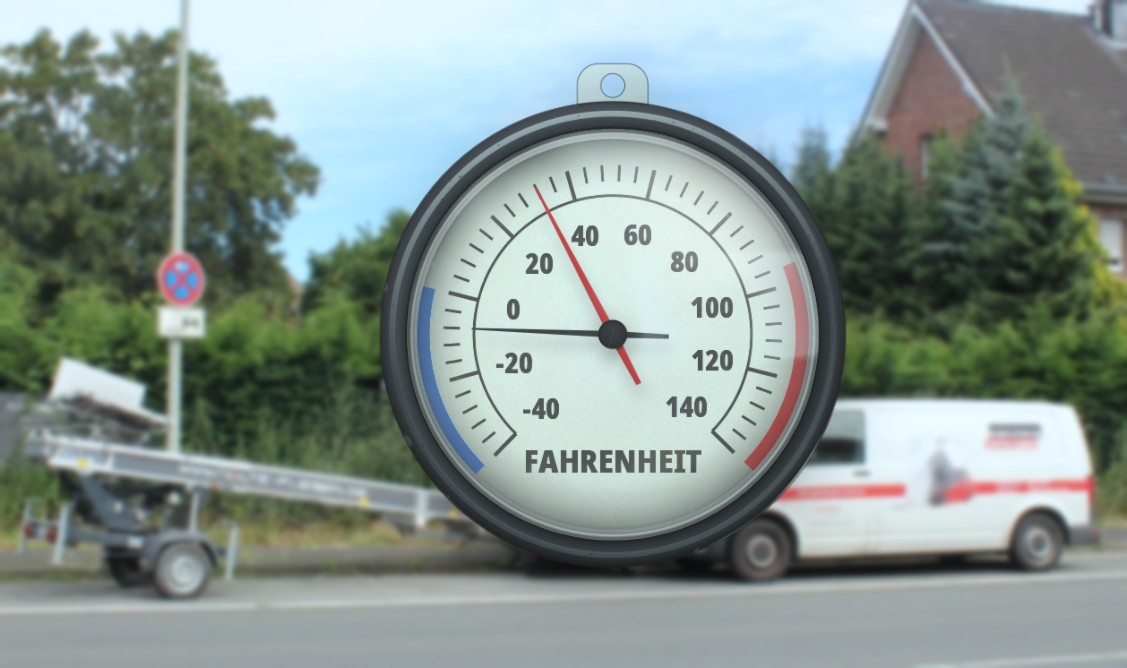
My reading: 32 °F
